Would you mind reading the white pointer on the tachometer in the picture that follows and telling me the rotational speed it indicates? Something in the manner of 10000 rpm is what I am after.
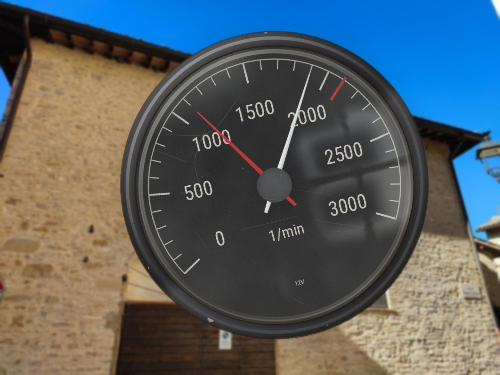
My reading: 1900 rpm
